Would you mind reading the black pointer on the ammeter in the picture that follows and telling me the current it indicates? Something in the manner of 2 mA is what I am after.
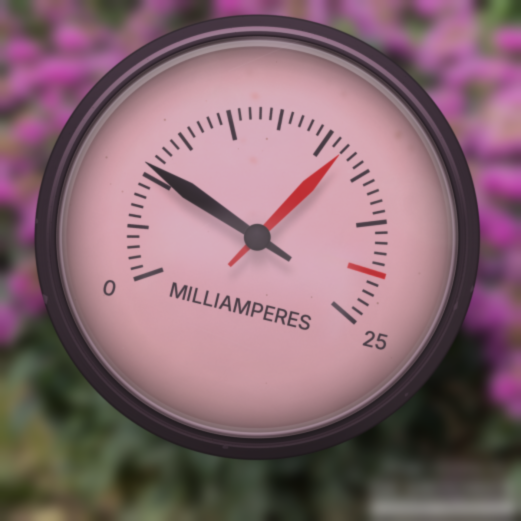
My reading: 5.5 mA
